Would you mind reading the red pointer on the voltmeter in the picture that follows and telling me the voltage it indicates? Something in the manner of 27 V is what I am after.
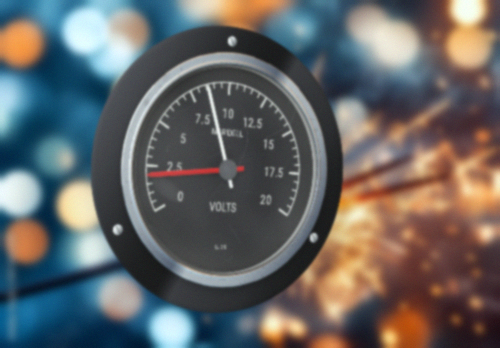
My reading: 2 V
